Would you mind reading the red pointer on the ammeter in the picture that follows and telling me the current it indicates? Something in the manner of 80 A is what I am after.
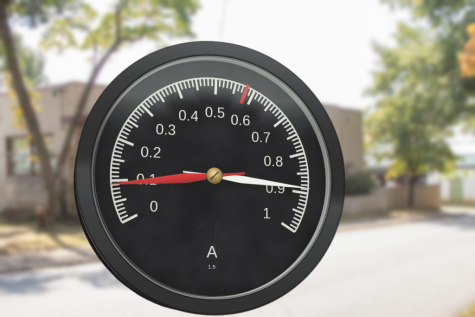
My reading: 0.09 A
